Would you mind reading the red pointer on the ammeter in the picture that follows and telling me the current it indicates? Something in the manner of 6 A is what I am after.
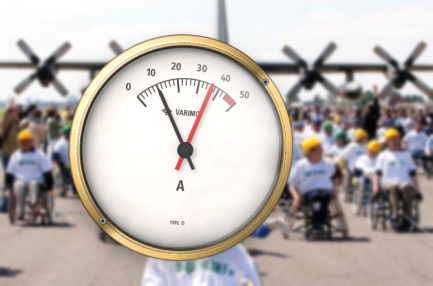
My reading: 36 A
